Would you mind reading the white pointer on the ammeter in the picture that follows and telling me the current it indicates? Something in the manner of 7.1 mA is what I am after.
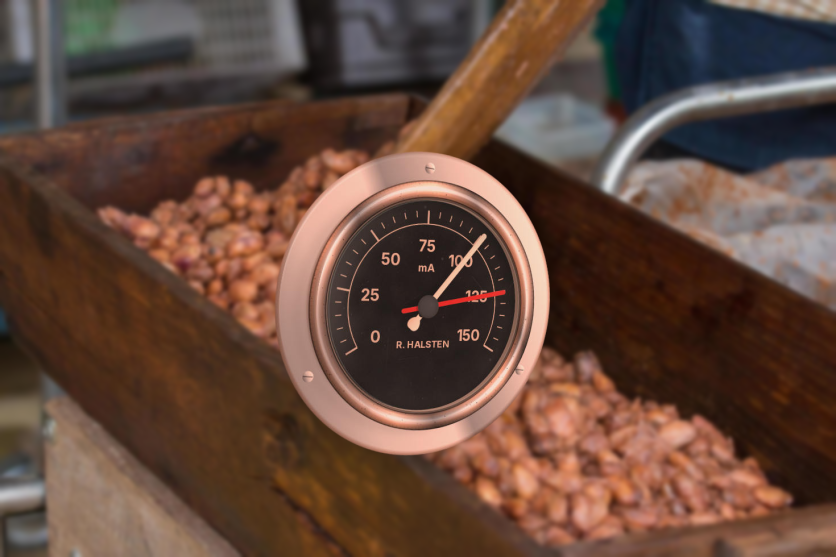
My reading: 100 mA
